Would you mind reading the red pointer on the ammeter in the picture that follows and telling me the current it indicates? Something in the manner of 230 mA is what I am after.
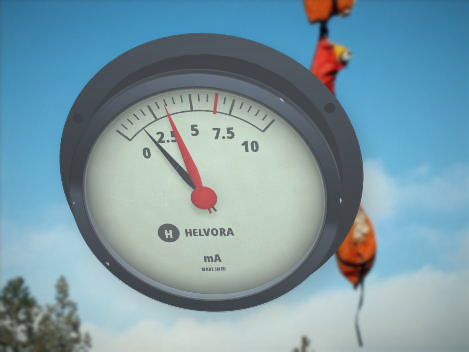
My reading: 3.5 mA
